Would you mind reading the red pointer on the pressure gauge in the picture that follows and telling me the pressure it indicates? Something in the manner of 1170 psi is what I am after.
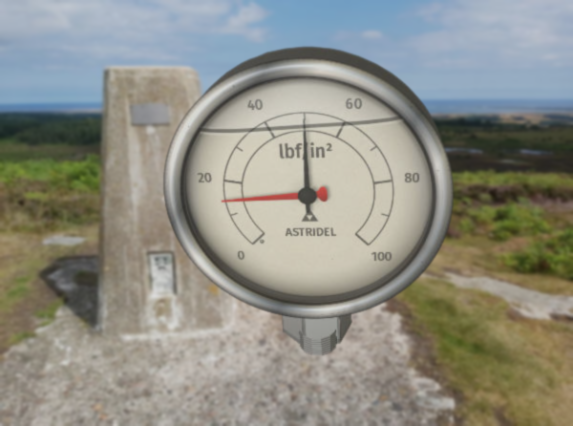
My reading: 15 psi
